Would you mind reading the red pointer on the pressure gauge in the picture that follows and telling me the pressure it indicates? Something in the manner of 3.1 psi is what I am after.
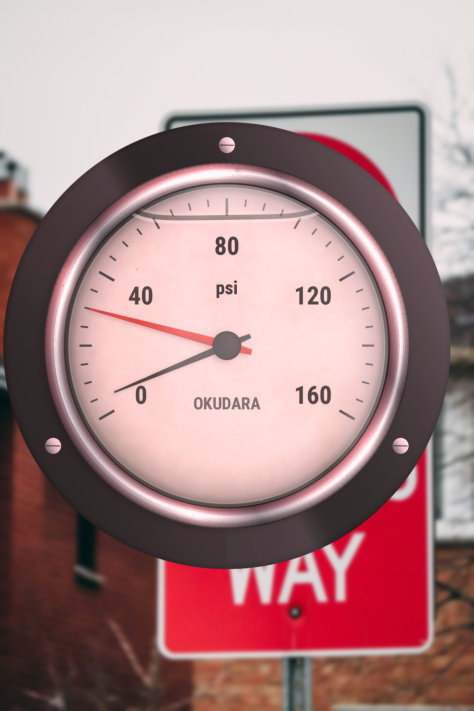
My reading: 30 psi
